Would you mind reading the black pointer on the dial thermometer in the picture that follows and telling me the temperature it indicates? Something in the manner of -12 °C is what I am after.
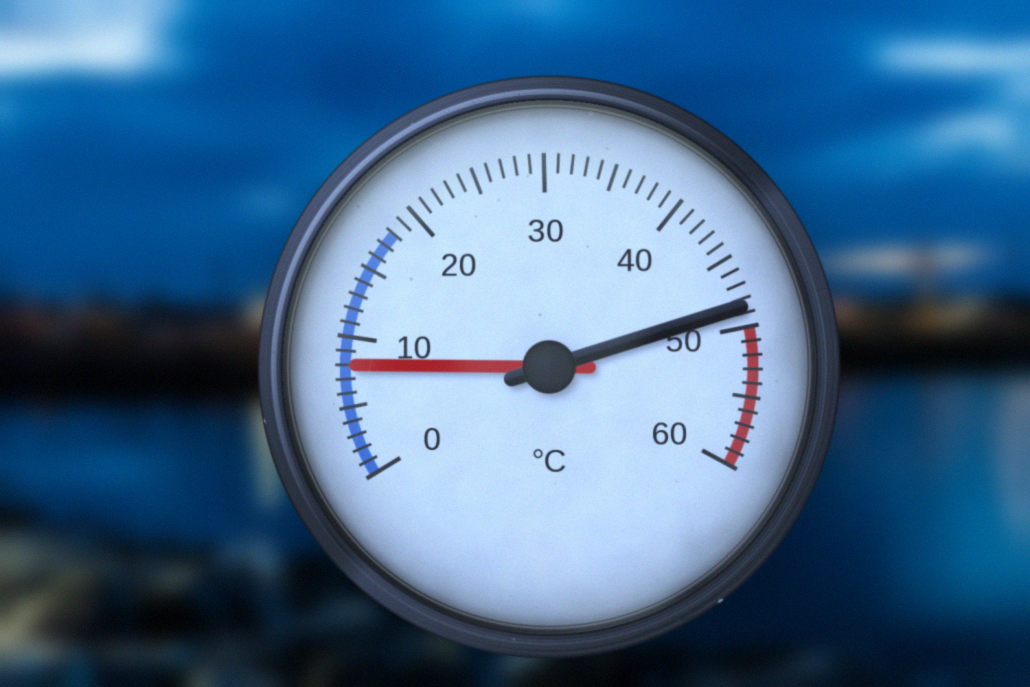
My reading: 48.5 °C
